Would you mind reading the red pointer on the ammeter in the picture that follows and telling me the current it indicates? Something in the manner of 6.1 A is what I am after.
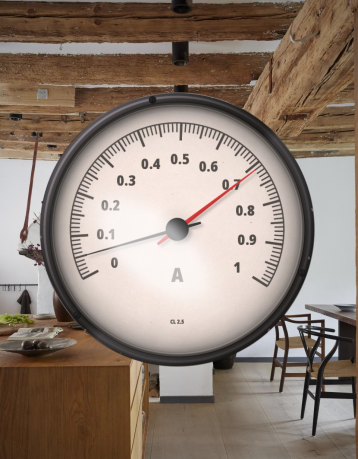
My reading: 0.71 A
